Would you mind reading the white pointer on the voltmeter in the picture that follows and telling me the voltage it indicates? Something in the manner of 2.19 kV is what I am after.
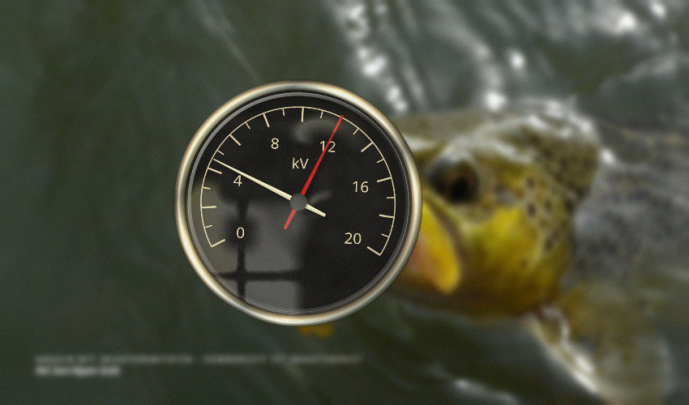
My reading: 4.5 kV
